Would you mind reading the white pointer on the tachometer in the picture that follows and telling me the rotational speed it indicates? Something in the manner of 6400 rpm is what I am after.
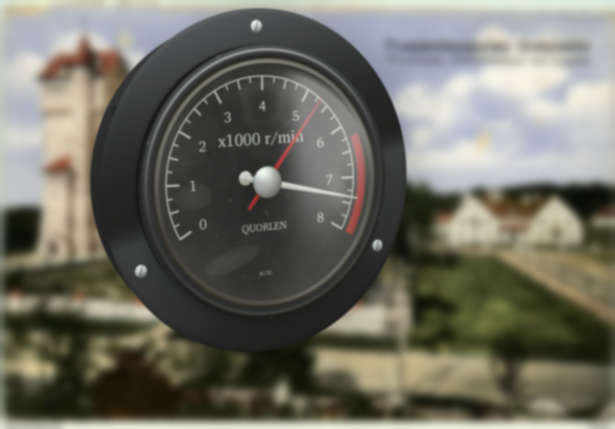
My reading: 7375 rpm
